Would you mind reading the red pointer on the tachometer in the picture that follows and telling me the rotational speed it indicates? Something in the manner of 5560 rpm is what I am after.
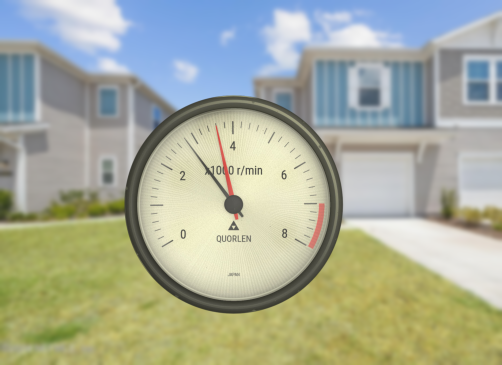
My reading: 3600 rpm
